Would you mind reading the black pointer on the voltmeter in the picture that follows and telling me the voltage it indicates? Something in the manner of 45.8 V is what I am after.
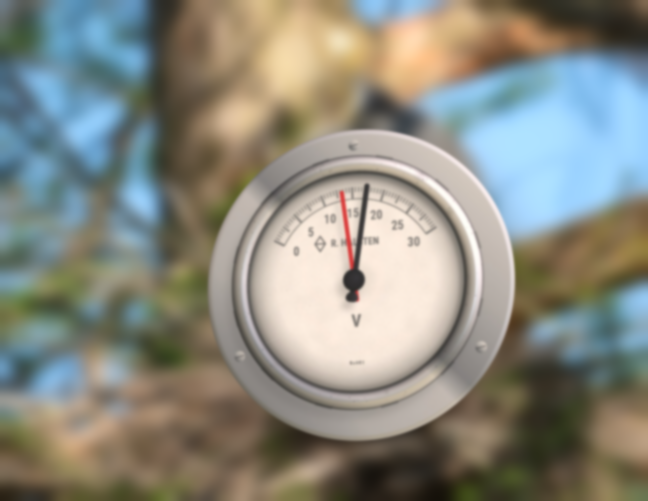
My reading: 17.5 V
